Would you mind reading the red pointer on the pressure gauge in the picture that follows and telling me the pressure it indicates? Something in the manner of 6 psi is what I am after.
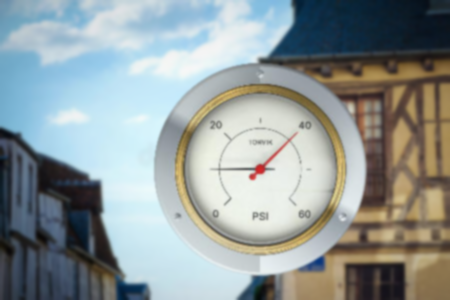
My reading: 40 psi
